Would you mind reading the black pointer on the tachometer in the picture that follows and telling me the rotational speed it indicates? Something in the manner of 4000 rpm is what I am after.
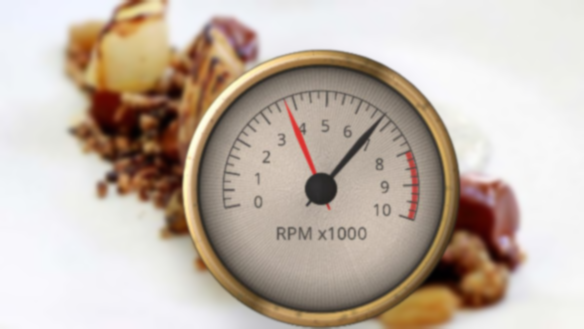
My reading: 6750 rpm
